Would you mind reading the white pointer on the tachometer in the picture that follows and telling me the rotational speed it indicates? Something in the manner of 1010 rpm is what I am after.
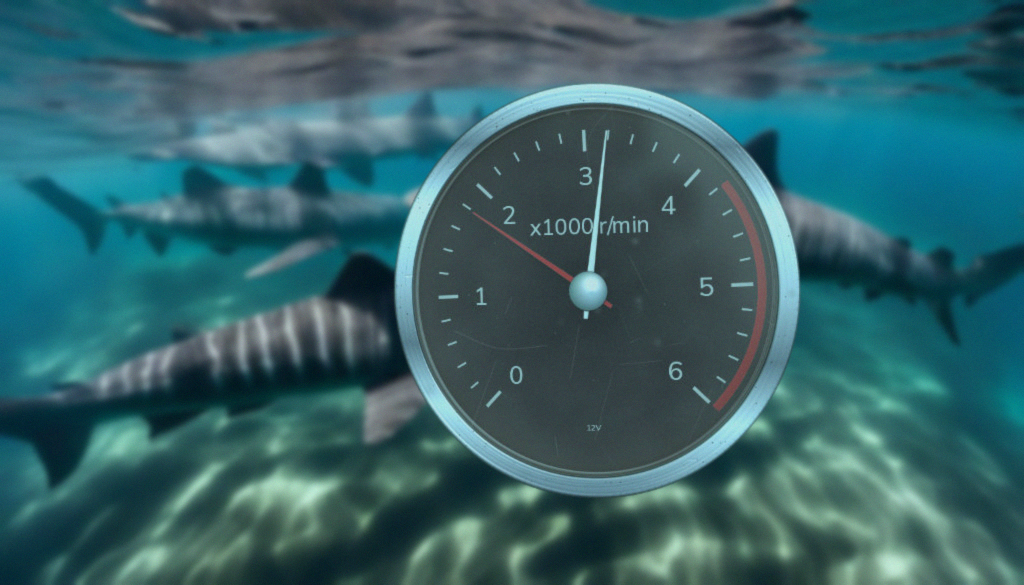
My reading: 3200 rpm
